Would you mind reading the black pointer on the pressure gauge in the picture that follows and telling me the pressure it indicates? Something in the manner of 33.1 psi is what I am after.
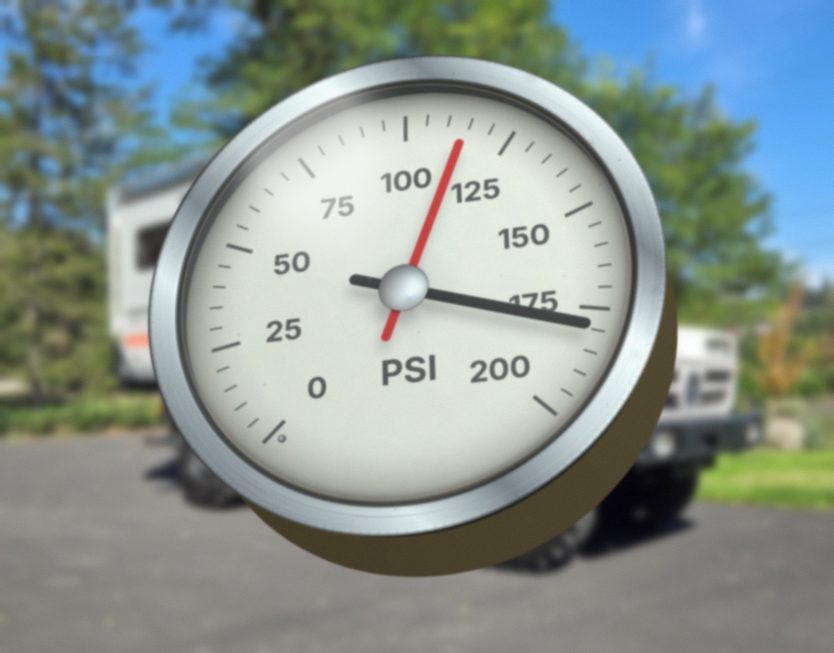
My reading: 180 psi
